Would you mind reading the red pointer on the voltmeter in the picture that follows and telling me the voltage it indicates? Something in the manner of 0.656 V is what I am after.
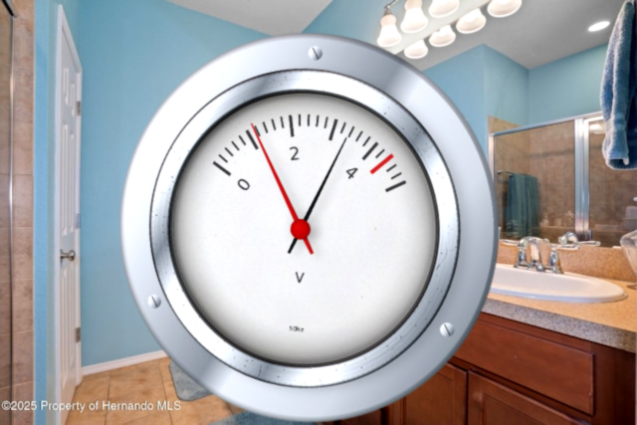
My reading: 1.2 V
